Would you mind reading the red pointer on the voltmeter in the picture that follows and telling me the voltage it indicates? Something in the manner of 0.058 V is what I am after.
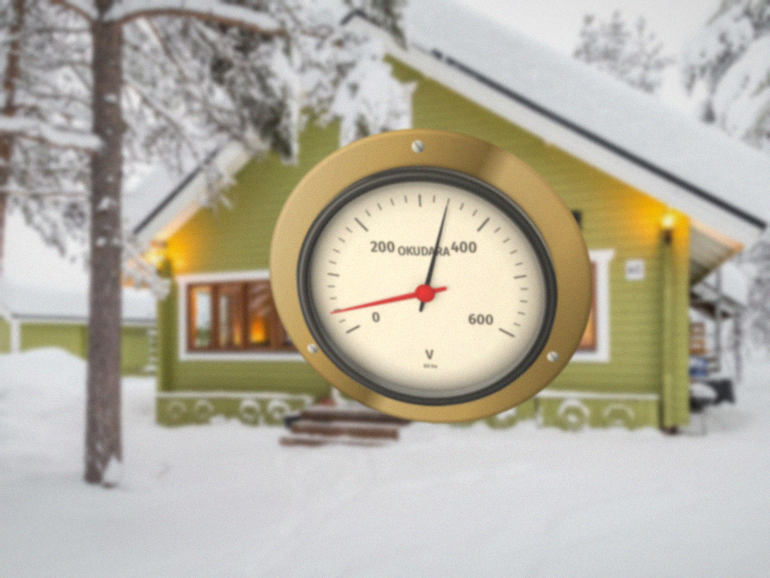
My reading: 40 V
